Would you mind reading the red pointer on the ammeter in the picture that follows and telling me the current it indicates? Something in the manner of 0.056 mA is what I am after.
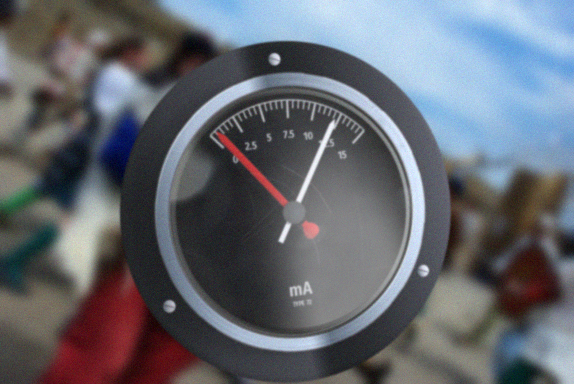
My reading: 0.5 mA
